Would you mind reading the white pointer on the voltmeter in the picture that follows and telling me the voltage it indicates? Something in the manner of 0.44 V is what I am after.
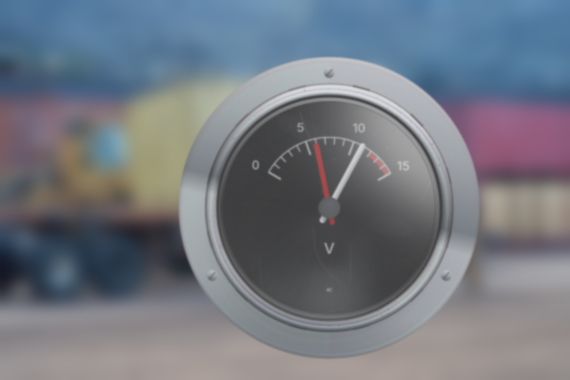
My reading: 11 V
